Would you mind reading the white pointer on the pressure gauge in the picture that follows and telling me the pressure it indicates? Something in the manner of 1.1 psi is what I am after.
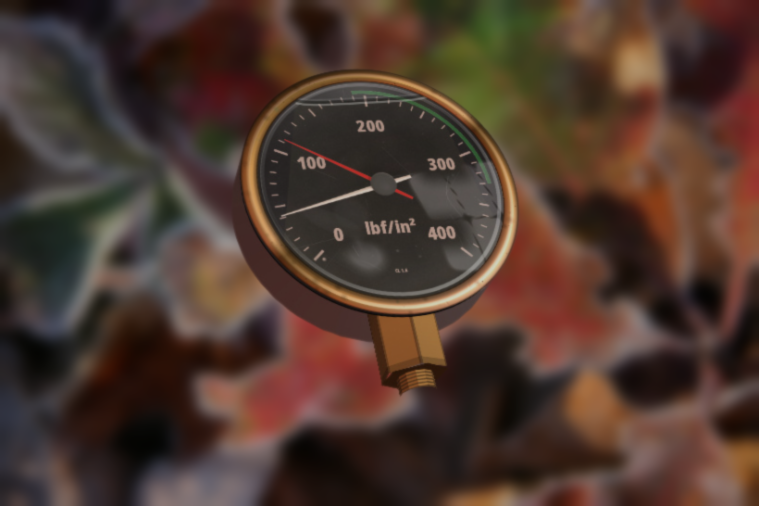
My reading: 40 psi
